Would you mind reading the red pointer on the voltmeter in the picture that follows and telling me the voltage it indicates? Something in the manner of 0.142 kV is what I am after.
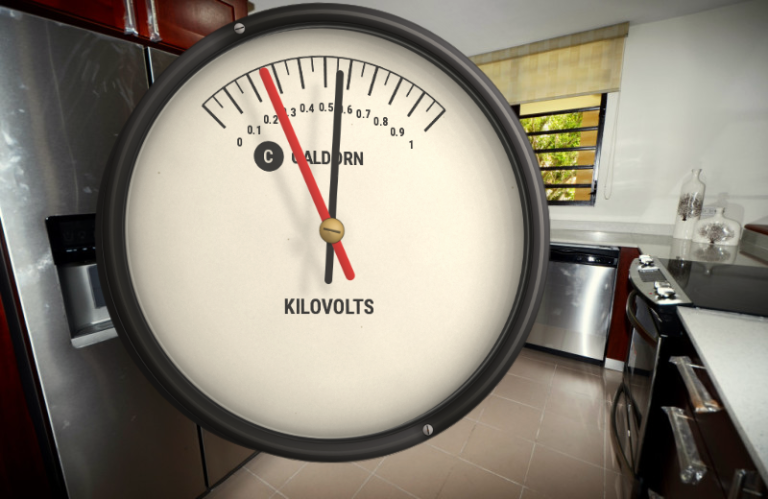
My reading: 0.25 kV
